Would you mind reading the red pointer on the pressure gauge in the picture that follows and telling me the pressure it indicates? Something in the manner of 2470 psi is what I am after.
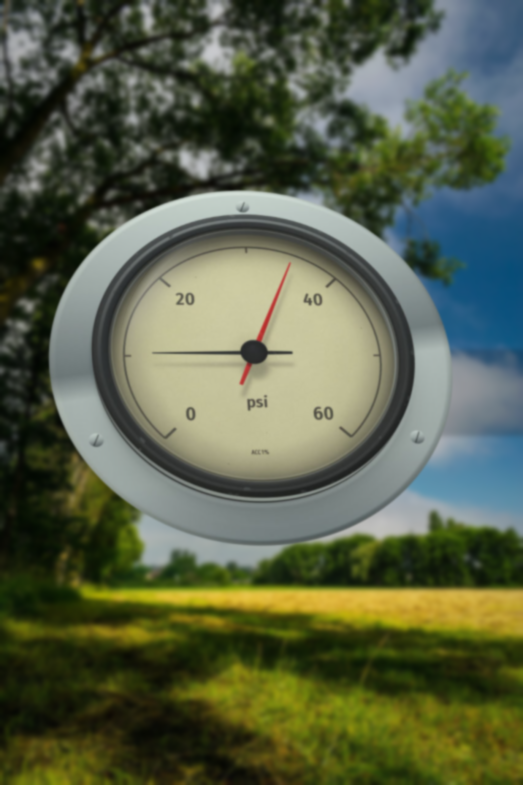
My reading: 35 psi
